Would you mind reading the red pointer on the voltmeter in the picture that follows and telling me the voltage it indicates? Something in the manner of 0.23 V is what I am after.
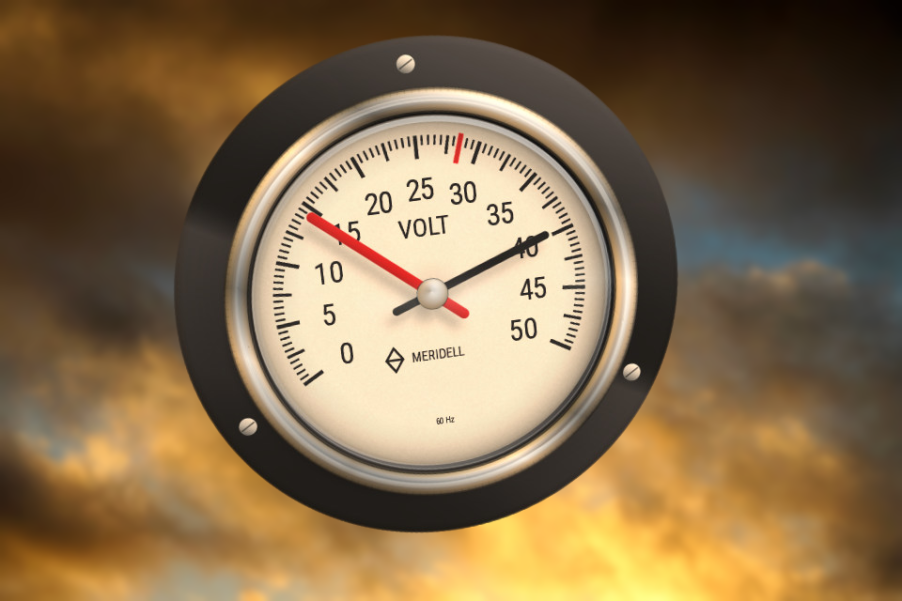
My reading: 14.5 V
